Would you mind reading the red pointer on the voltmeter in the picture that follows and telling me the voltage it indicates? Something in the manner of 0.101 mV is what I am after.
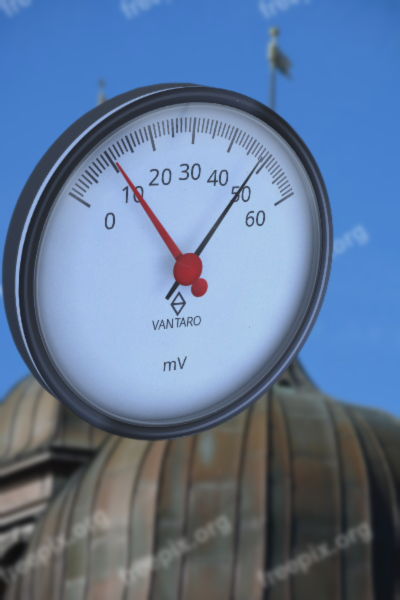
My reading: 10 mV
